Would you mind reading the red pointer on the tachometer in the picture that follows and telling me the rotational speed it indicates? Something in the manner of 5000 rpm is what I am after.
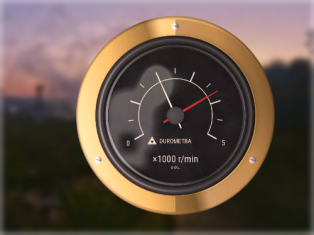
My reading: 3750 rpm
